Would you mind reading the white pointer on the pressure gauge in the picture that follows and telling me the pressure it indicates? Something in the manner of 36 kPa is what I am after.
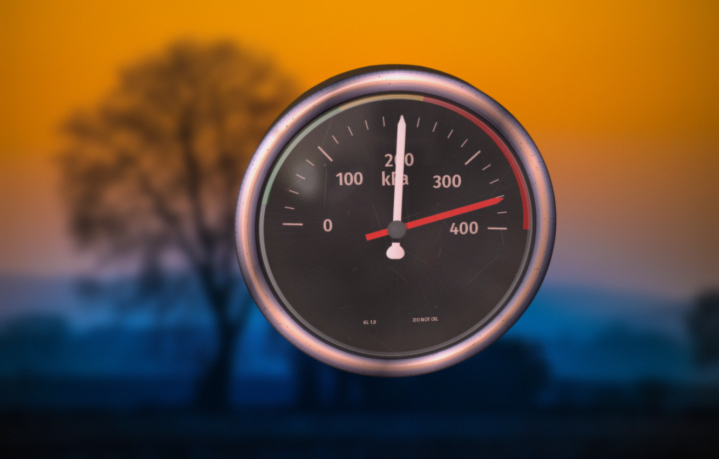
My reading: 200 kPa
